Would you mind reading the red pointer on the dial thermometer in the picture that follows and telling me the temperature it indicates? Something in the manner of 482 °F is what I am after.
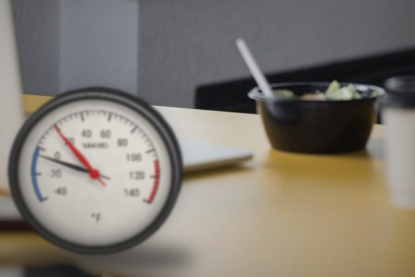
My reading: 20 °F
